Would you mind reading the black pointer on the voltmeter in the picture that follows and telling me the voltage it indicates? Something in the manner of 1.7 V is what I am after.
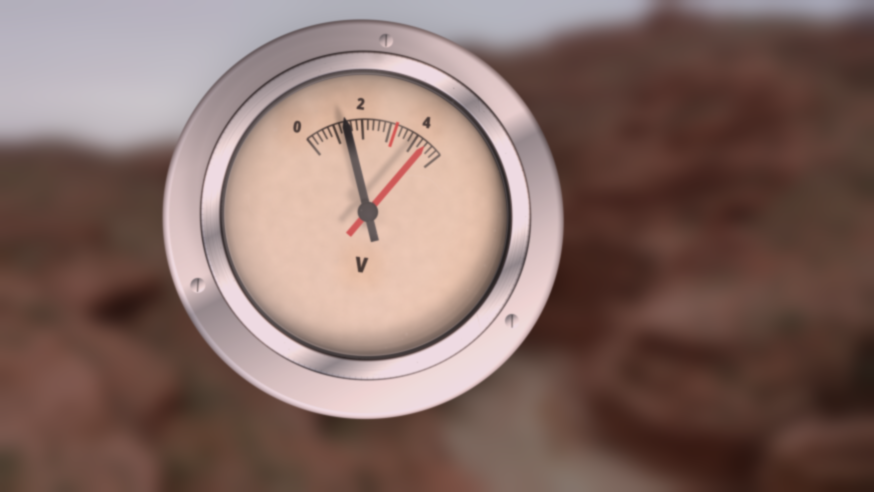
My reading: 1.4 V
